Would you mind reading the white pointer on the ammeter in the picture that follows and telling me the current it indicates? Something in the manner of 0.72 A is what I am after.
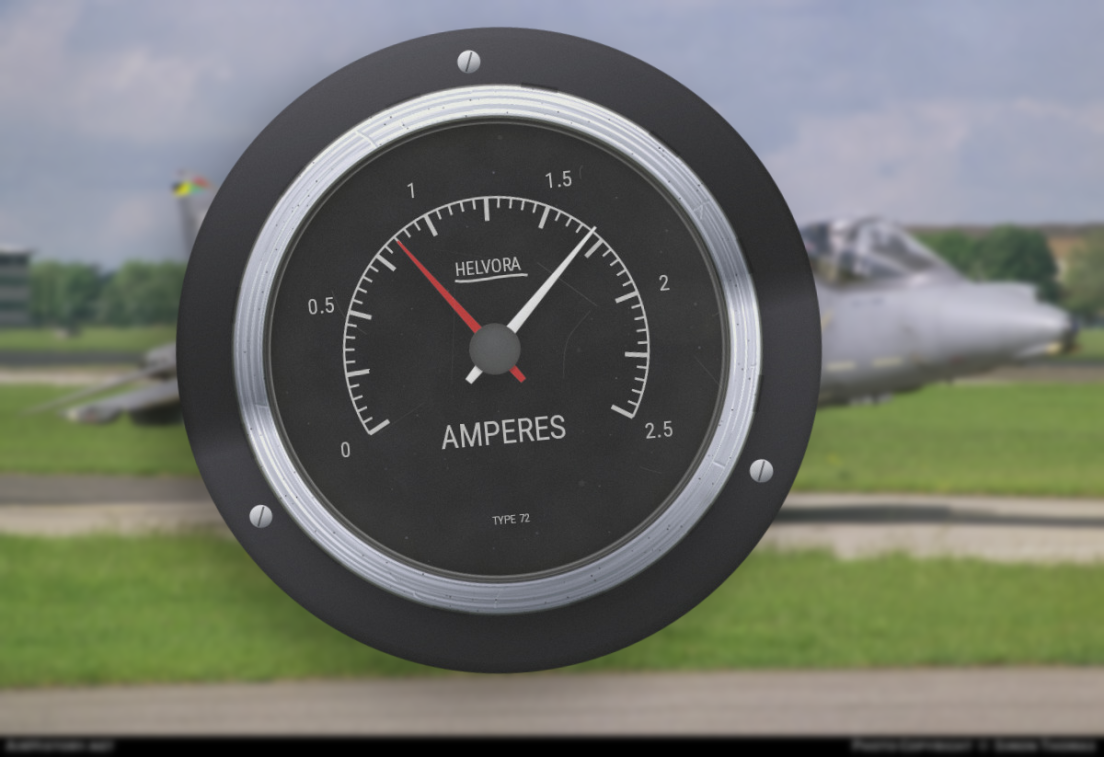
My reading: 1.7 A
